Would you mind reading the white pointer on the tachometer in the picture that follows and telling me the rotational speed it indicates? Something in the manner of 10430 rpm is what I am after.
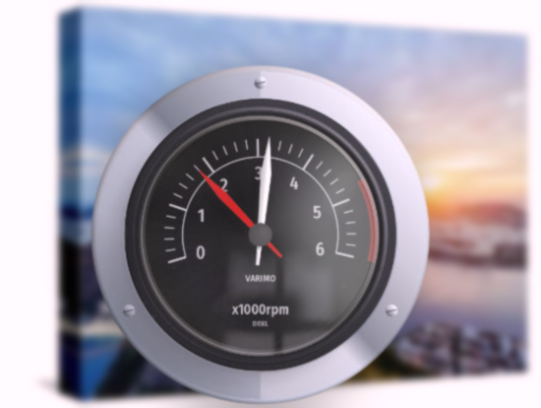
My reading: 3200 rpm
